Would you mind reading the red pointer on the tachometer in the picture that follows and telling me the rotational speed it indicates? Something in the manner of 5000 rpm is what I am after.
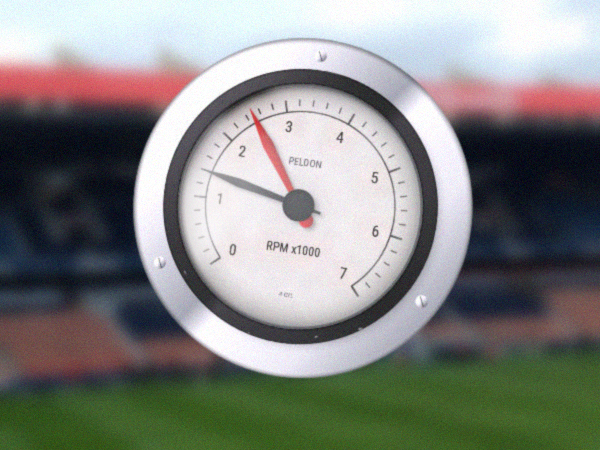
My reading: 2500 rpm
